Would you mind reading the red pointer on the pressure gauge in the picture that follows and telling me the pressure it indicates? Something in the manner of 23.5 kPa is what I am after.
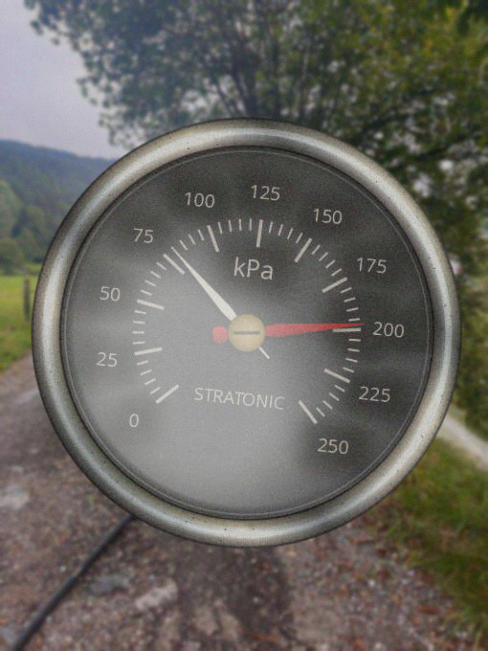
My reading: 197.5 kPa
